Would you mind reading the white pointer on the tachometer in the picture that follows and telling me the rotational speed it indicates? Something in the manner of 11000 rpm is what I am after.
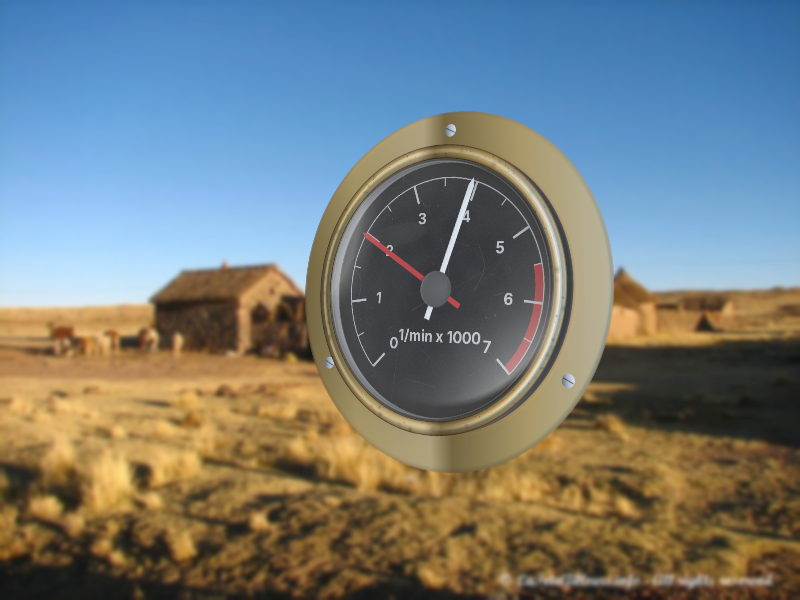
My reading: 4000 rpm
